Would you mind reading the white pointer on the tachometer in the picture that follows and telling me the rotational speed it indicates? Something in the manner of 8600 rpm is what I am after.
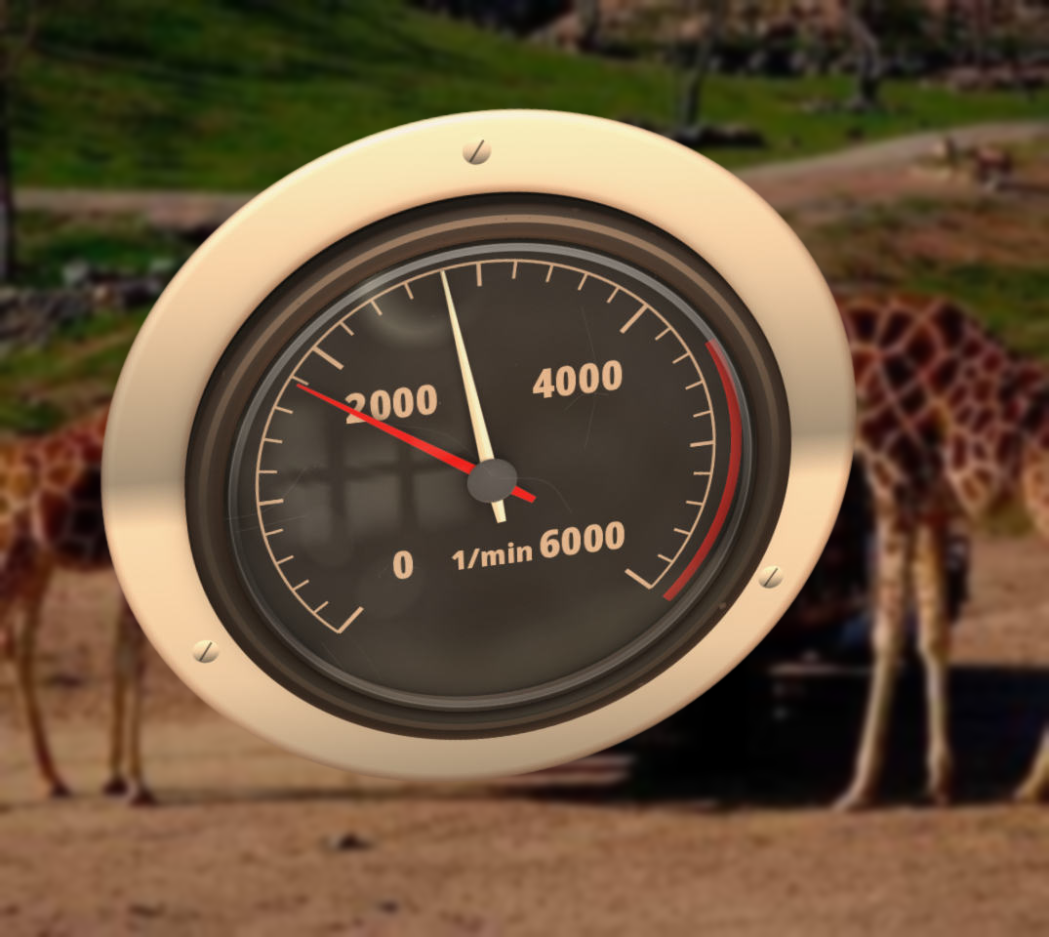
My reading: 2800 rpm
